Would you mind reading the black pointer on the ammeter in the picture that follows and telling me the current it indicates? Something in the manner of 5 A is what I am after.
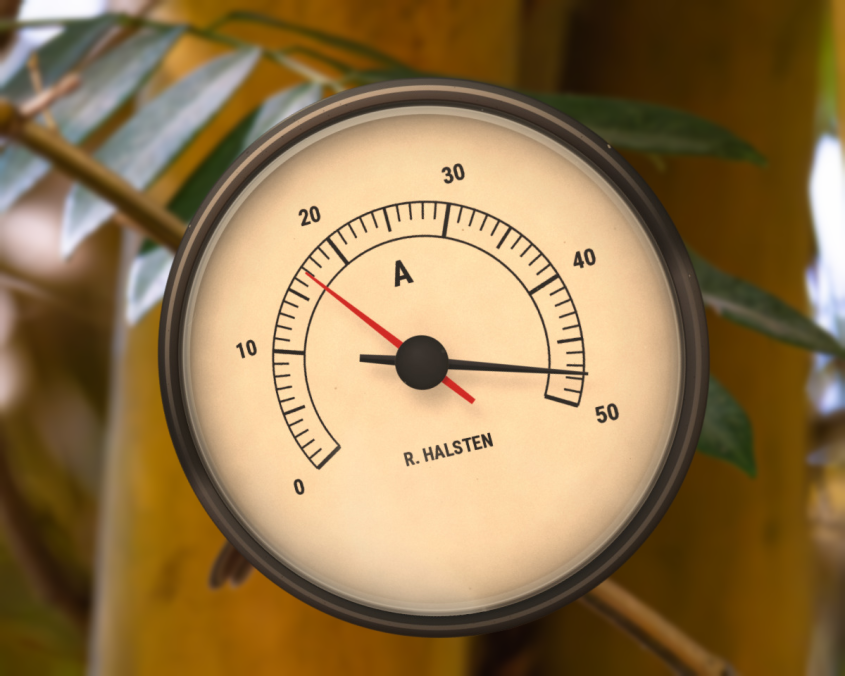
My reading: 47.5 A
